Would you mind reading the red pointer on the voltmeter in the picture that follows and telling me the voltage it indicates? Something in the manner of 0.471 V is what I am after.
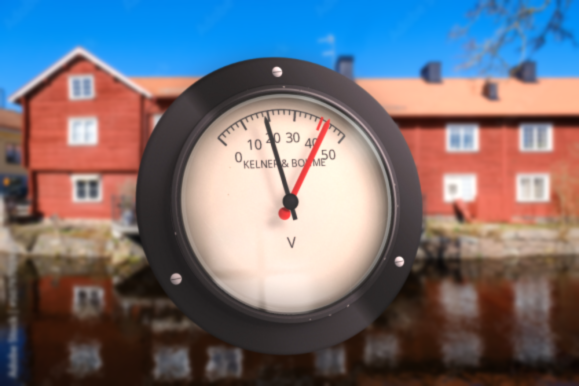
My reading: 42 V
